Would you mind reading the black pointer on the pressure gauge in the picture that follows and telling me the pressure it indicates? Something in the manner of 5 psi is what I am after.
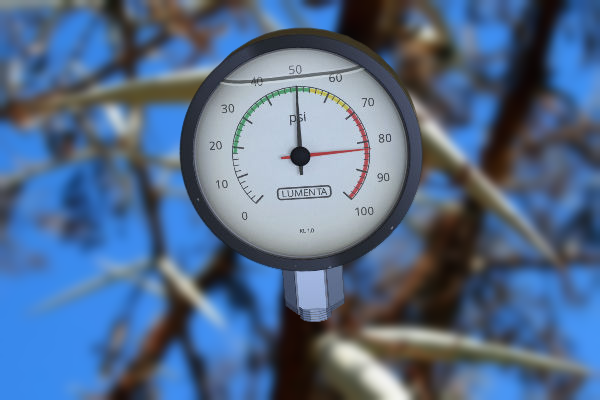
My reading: 50 psi
